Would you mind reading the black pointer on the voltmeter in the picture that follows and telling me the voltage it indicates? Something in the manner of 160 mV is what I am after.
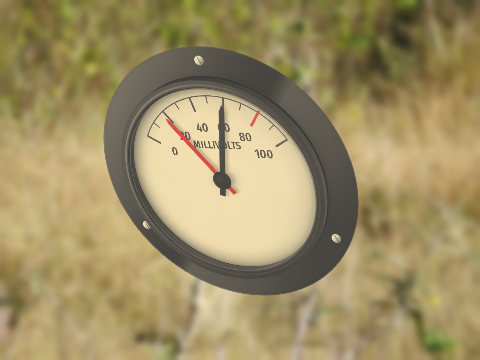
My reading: 60 mV
